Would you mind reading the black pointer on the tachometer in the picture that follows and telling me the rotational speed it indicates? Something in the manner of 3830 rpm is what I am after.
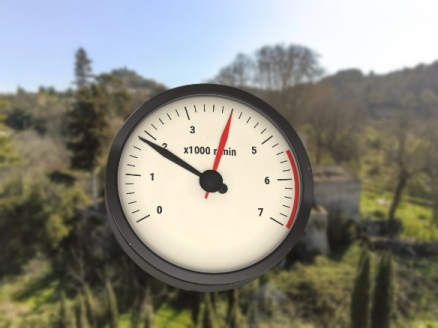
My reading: 1800 rpm
